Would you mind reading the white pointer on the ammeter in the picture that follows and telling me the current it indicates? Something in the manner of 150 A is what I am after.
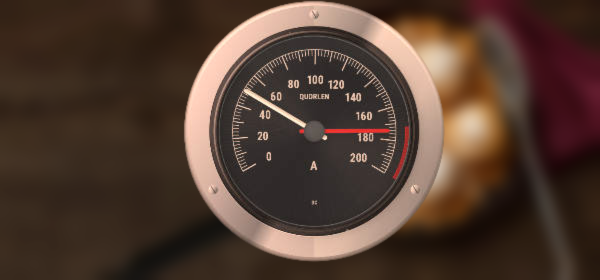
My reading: 50 A
